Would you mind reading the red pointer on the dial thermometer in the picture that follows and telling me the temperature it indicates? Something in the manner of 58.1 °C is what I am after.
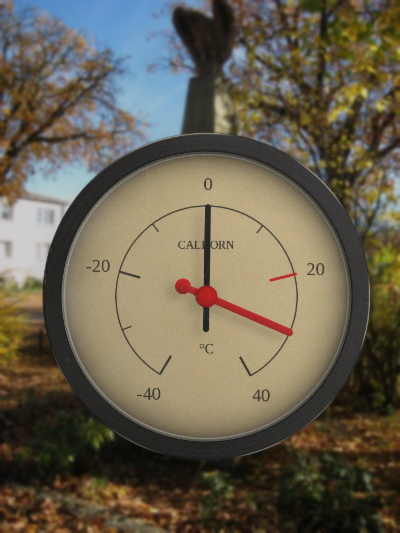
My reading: 30 °C
